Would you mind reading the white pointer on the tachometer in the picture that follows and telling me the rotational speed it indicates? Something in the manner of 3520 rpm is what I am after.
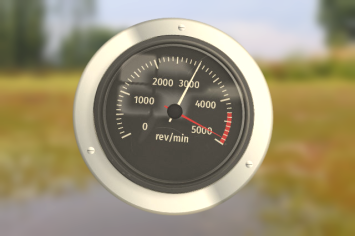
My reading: 3000 rpm
